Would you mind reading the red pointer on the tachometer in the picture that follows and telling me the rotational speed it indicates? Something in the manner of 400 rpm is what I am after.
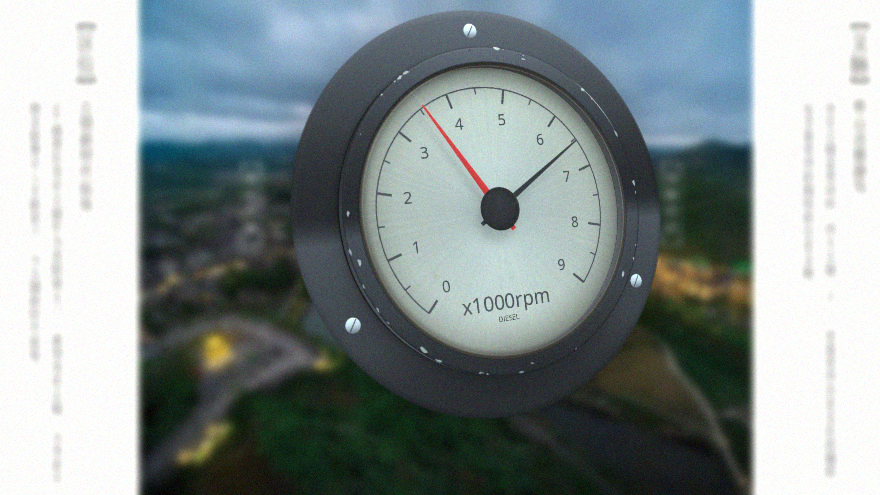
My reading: 3500 rpm
